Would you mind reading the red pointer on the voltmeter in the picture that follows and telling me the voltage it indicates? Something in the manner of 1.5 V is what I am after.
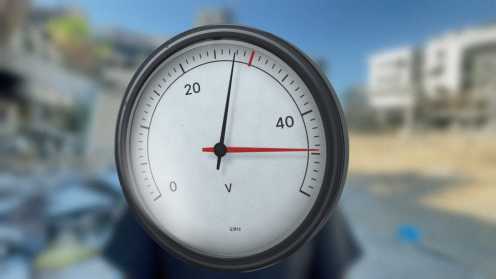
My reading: 44.5 V
